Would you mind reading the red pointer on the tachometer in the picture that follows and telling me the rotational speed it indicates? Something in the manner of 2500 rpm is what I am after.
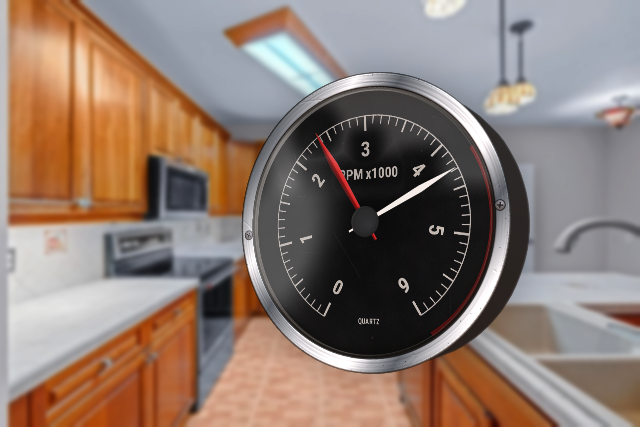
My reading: 2400 rpm
